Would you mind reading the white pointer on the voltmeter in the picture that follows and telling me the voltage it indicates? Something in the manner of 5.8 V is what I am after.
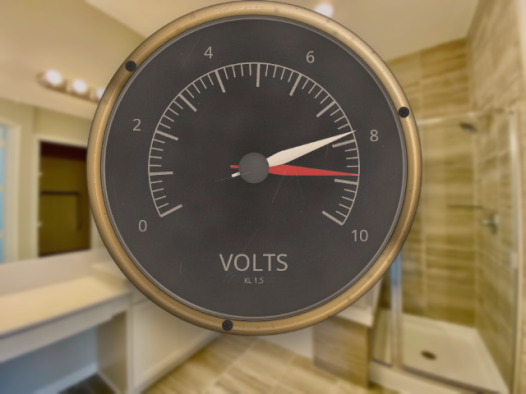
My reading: 7.8 V
